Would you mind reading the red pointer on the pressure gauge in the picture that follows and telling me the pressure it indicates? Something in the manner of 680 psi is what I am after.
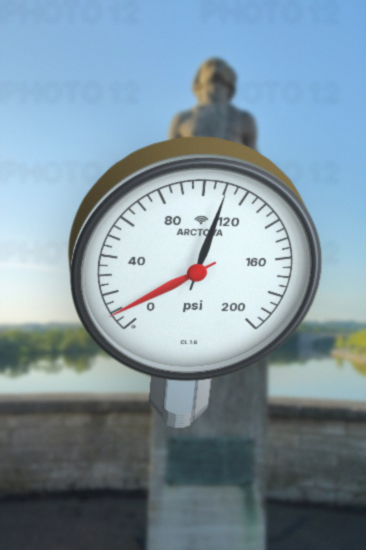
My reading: 10 psi
